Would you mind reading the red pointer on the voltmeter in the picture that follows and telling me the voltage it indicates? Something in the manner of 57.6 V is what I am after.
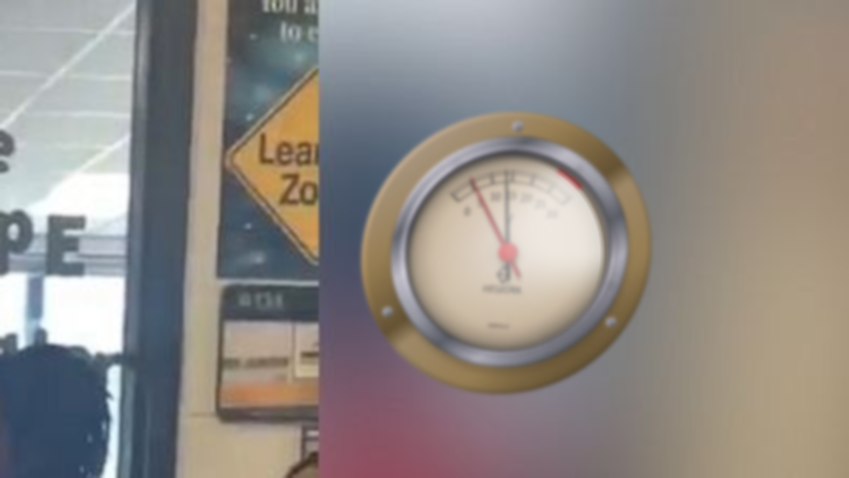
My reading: 5 V
